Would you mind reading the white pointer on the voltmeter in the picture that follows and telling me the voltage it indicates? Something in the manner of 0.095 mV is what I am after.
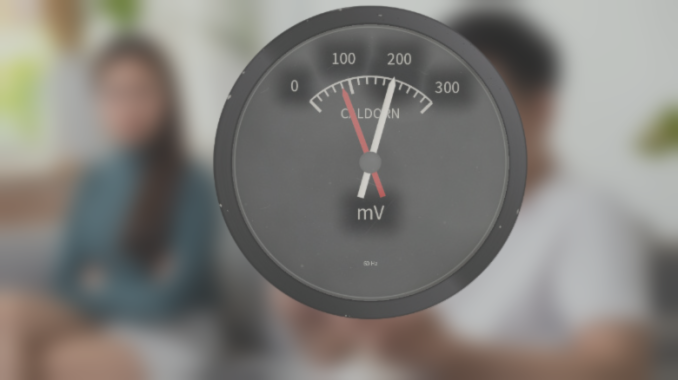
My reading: 200 mV
